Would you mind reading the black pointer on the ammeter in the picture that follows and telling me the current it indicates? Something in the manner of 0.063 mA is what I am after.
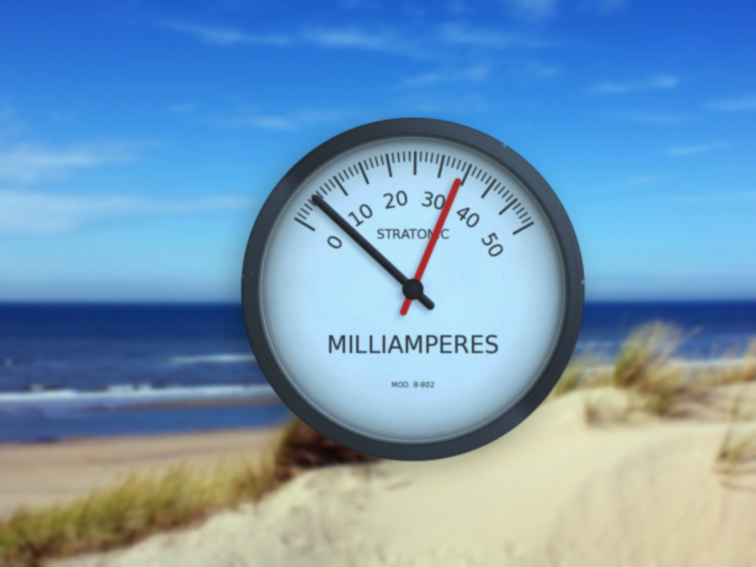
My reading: 5 mA
